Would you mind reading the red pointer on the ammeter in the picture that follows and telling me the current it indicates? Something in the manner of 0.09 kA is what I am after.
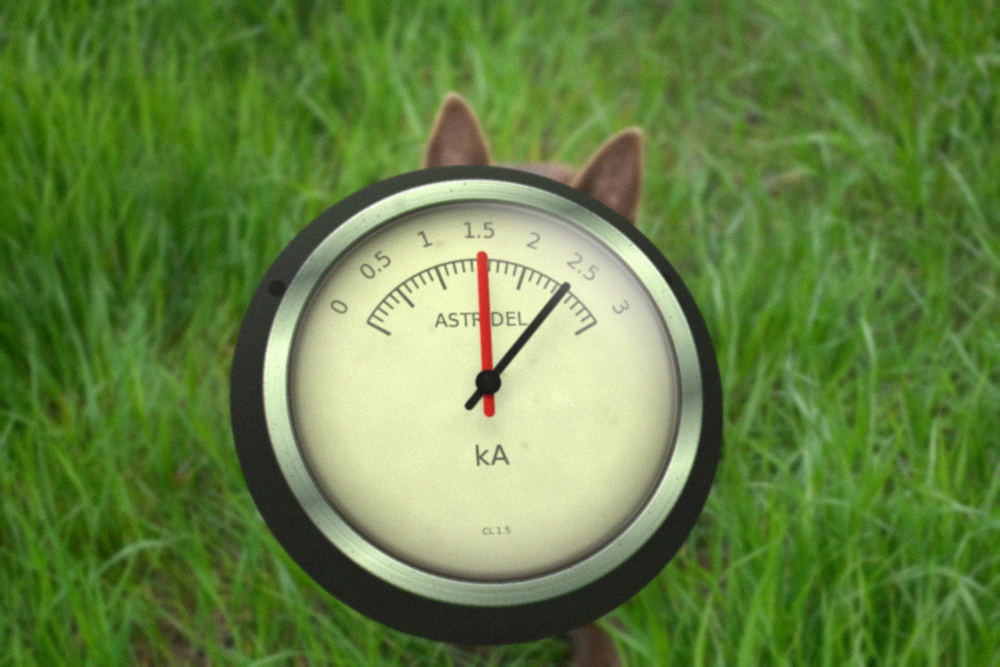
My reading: 1.5 kA
